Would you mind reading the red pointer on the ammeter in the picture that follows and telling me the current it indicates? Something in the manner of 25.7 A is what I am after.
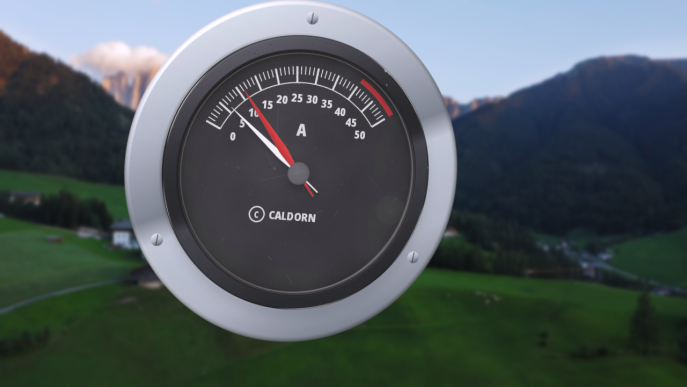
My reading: 11 A
